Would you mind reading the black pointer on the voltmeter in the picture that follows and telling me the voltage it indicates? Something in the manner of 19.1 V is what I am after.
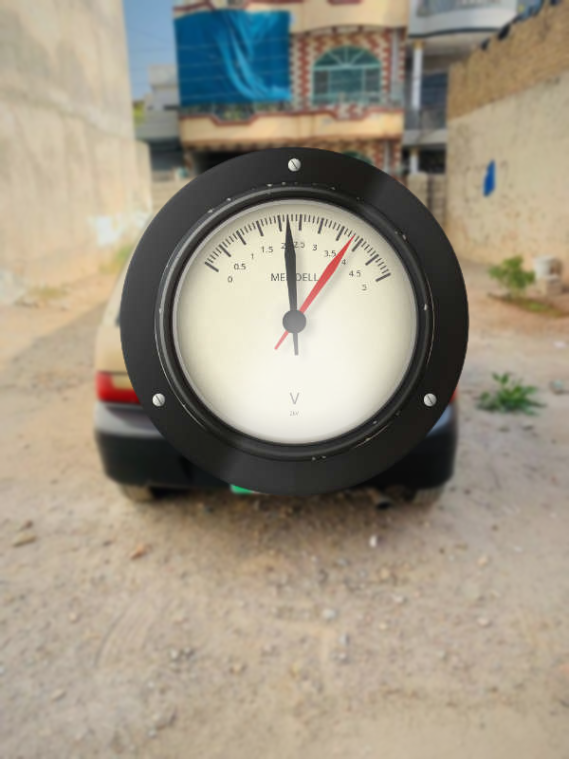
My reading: 2.2 V
